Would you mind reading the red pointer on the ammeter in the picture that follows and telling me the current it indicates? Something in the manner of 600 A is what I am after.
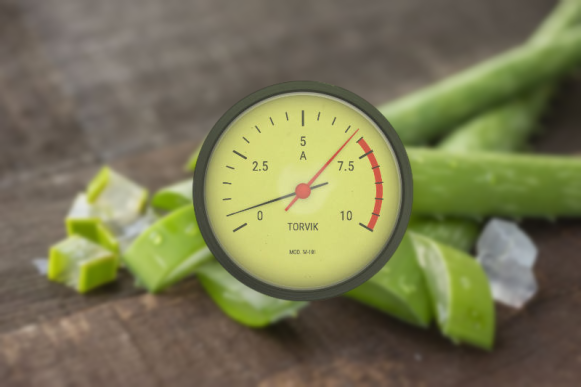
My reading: 6.75 A
